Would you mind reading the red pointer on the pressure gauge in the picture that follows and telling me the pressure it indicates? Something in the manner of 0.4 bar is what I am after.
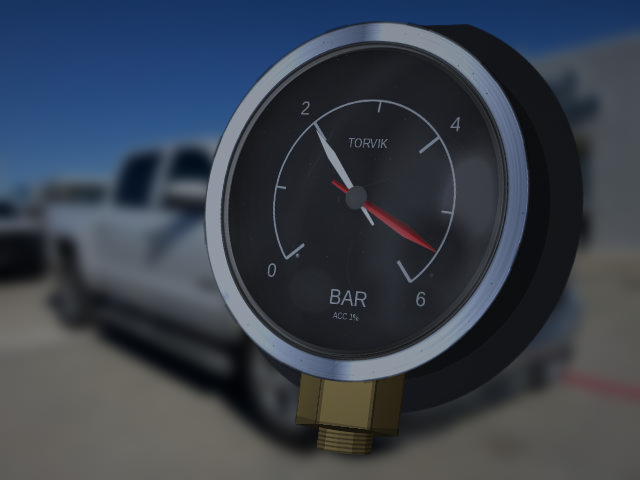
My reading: 5.5 bar
